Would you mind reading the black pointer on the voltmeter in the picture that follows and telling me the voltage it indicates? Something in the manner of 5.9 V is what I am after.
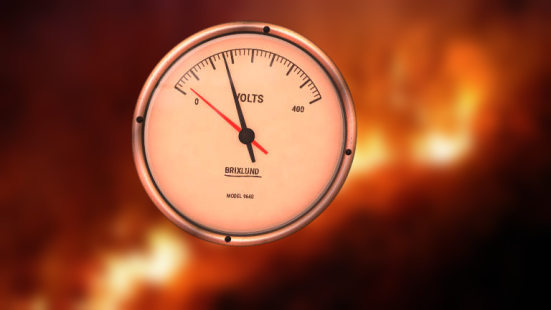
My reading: 130 V
